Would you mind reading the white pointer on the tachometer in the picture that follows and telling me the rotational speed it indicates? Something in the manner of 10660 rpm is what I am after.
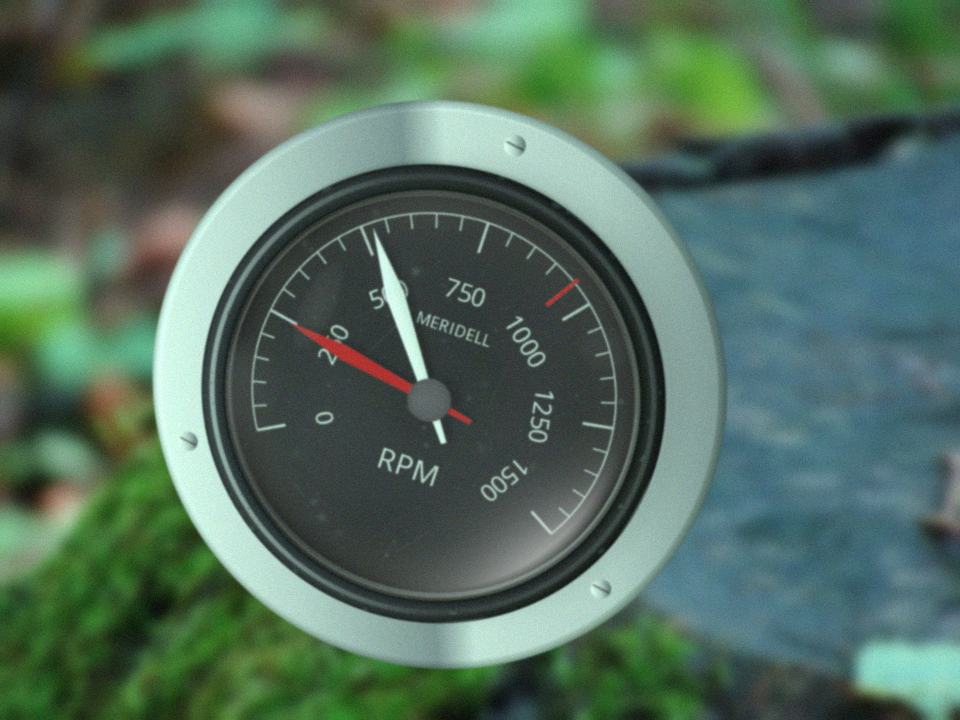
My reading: 525 rpm
